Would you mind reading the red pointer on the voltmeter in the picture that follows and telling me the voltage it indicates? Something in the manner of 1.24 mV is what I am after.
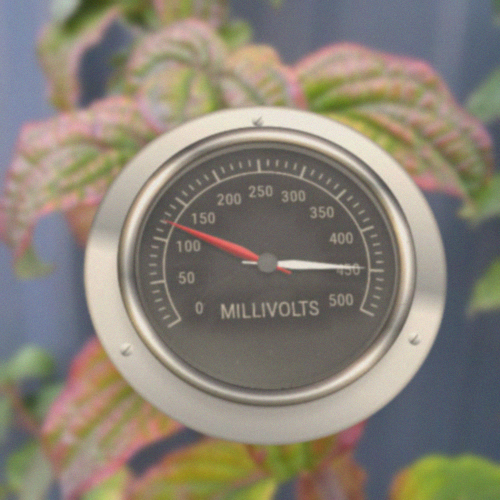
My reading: 120 mV
